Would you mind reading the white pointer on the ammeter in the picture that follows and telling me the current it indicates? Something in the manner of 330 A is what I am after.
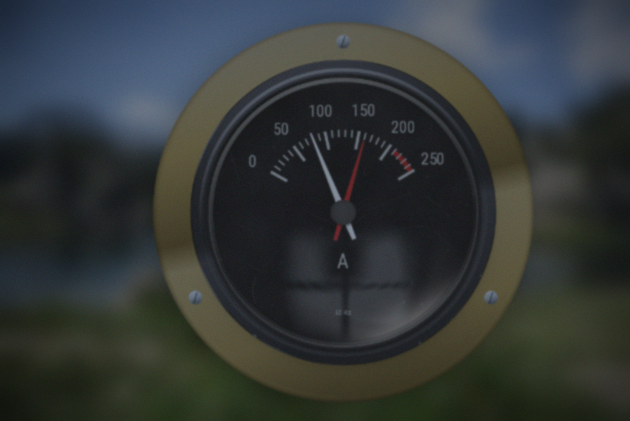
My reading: 80 A
